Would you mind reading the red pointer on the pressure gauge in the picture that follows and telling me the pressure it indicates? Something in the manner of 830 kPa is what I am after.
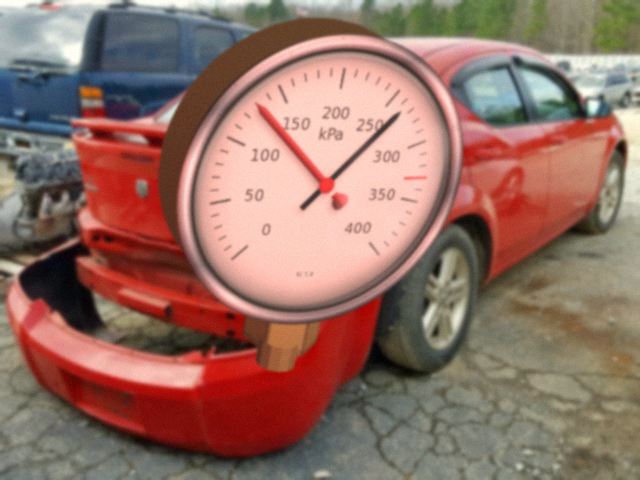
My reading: 130 kPa
